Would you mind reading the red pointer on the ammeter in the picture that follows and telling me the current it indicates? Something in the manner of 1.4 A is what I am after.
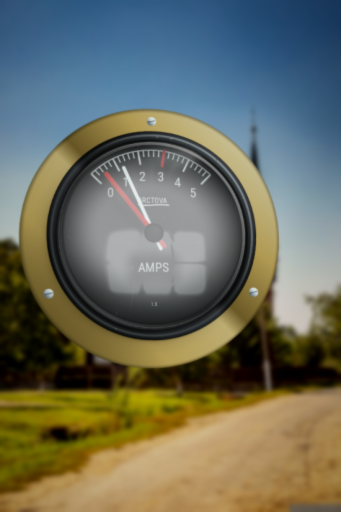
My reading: 0.4 A
